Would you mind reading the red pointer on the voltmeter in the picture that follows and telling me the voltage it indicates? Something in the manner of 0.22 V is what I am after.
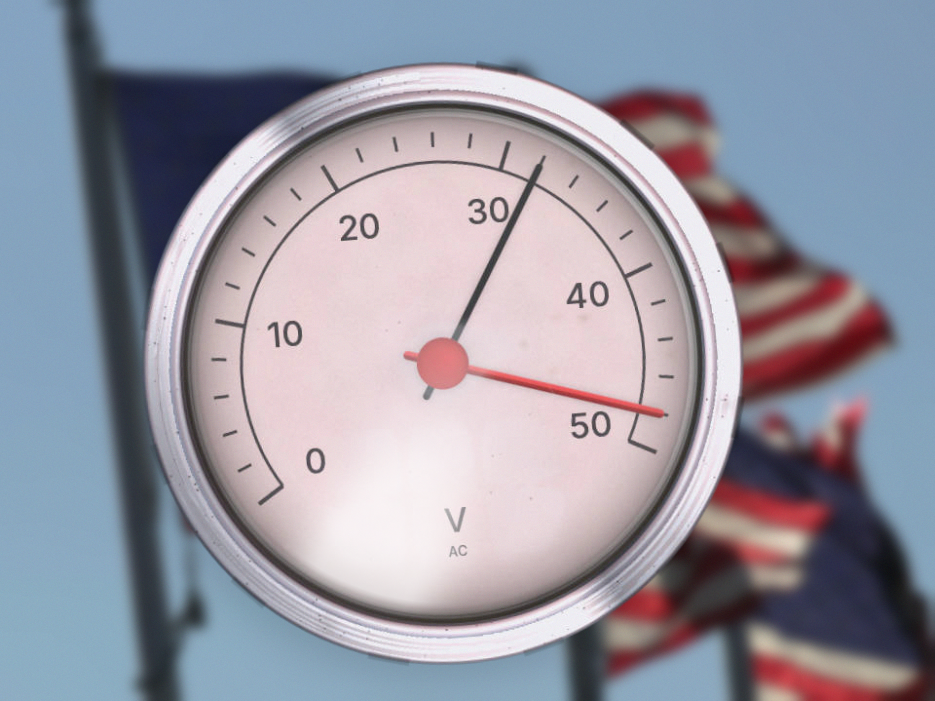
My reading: 48 V
